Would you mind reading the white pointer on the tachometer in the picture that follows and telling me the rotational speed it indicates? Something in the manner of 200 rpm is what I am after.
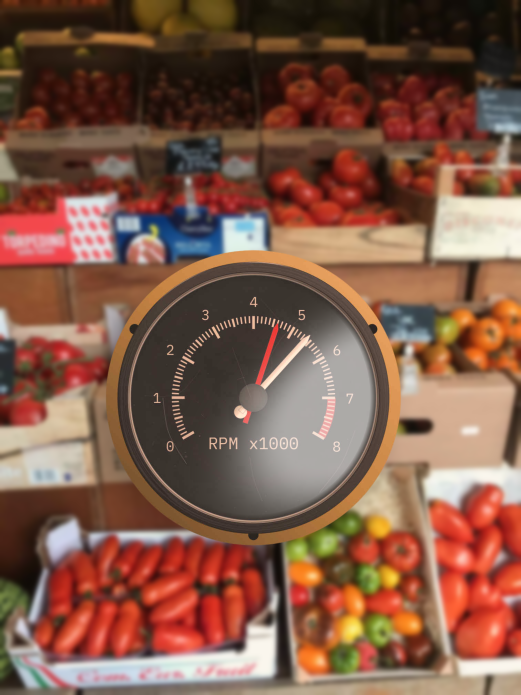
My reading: 5400 rpm
